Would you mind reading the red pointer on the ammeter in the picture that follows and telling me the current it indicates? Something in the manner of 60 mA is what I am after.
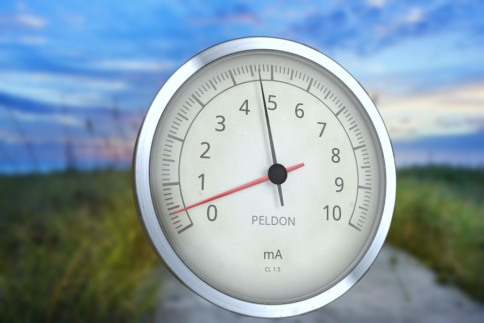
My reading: 0.4 mA
